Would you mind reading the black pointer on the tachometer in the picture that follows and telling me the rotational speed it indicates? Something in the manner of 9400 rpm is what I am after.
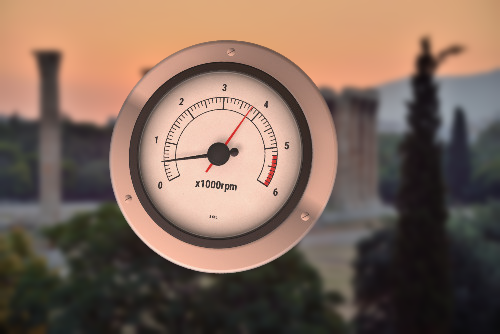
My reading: 500 rpm
